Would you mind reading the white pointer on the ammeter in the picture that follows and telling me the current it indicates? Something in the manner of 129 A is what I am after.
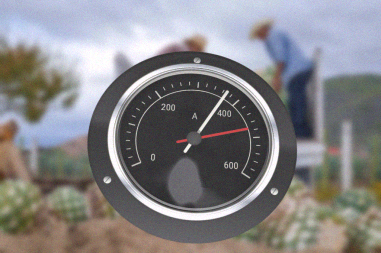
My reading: 370 A
